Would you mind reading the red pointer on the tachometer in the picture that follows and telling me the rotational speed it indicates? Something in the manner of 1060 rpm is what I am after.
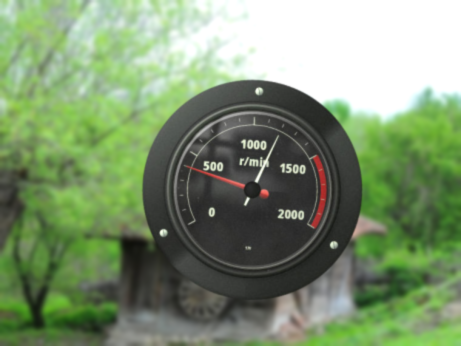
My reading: 400 rpm
